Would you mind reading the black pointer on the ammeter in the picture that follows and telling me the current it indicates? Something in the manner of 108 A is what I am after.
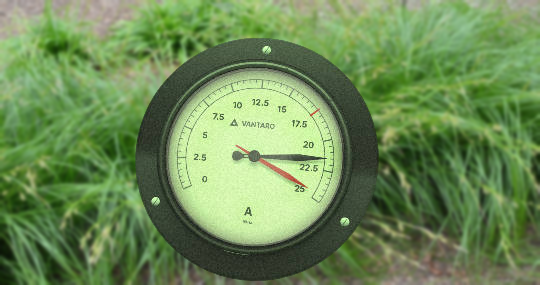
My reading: 21.5 A
